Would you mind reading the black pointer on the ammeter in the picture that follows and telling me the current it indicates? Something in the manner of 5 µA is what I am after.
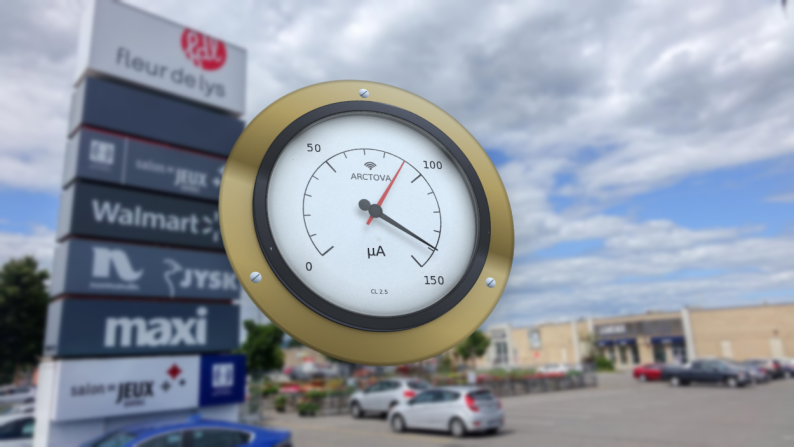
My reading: 140 µA
